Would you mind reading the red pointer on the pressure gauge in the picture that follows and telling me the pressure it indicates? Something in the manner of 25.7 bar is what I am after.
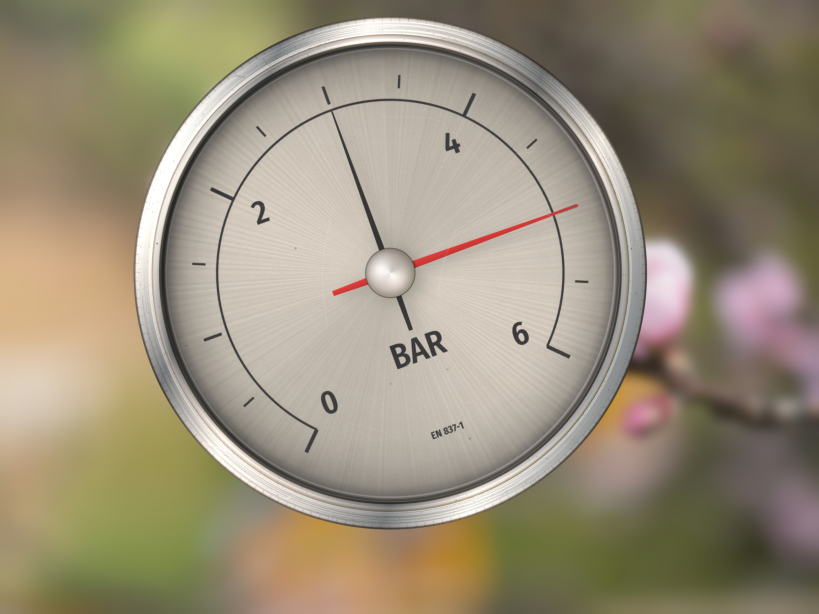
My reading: 5 bar
